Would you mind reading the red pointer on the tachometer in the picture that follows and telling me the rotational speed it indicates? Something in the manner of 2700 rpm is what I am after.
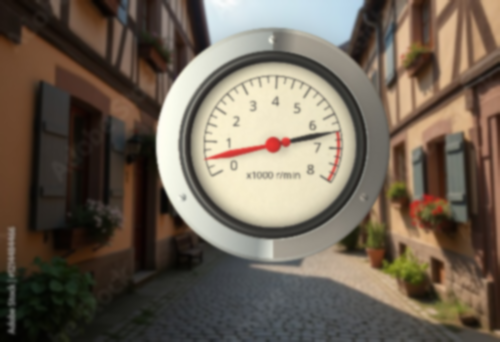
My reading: 500 rpm
